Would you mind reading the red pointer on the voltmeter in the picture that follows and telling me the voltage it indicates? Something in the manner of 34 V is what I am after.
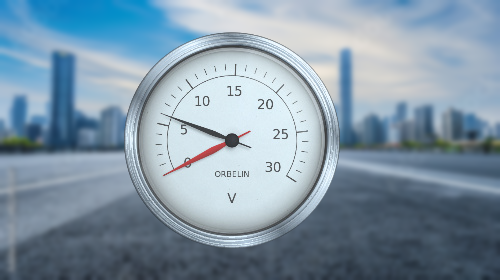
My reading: 0 V
